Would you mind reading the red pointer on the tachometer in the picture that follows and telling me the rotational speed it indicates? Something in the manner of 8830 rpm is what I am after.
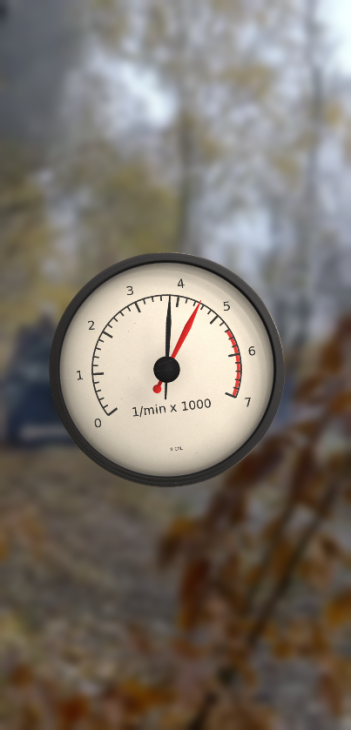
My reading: 4500 rpm
